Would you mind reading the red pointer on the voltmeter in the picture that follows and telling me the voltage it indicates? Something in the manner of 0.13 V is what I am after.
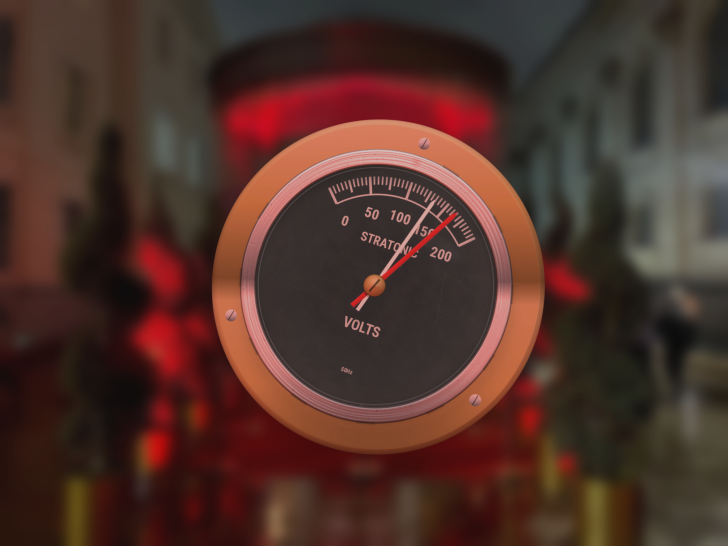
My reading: 165 V
